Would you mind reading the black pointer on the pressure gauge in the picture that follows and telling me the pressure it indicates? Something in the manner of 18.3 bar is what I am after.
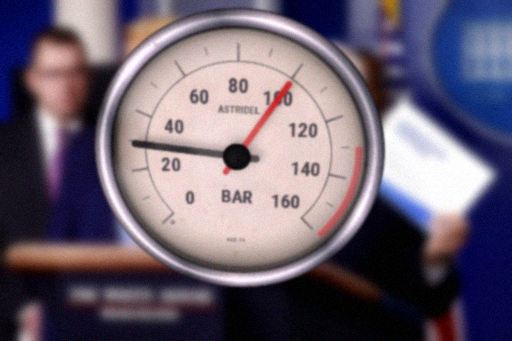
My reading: 30 bar
